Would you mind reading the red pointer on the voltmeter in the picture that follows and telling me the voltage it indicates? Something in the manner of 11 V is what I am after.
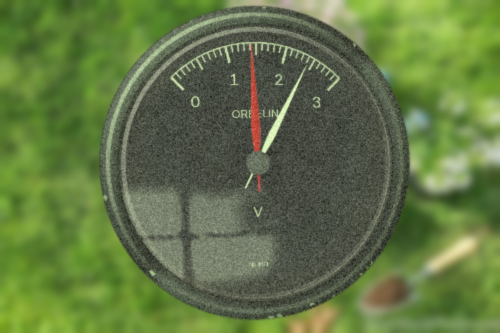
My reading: 1.4 V
